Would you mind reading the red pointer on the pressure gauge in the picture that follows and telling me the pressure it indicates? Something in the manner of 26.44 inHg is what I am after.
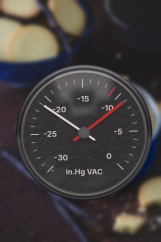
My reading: -9 inHg
